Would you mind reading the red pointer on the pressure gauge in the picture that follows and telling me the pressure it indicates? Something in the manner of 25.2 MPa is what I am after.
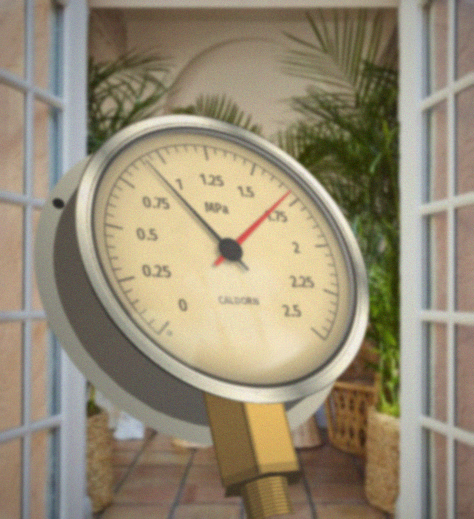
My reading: 1.7 MPa
